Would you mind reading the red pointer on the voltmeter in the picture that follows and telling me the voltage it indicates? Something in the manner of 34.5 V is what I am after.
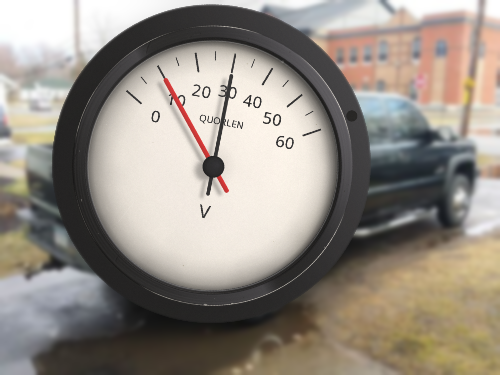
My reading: 10 V
